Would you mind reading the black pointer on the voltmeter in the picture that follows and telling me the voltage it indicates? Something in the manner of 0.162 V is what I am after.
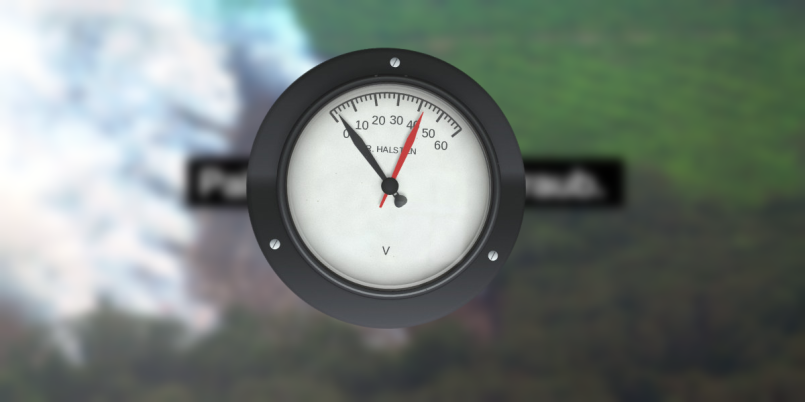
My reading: 2 V
